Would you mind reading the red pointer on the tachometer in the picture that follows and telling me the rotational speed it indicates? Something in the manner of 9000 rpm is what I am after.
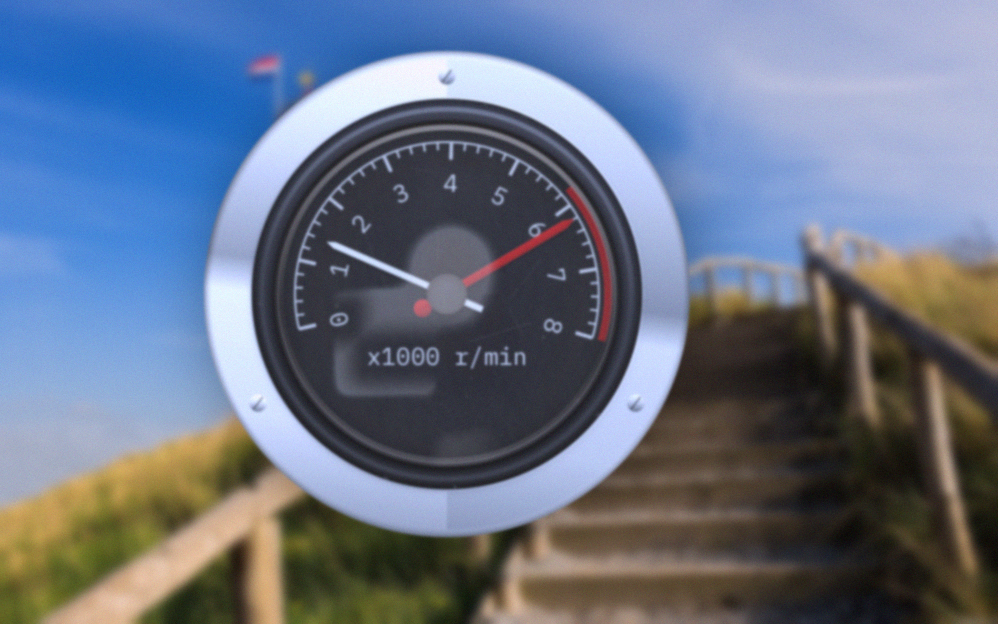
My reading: 6200 rpm
